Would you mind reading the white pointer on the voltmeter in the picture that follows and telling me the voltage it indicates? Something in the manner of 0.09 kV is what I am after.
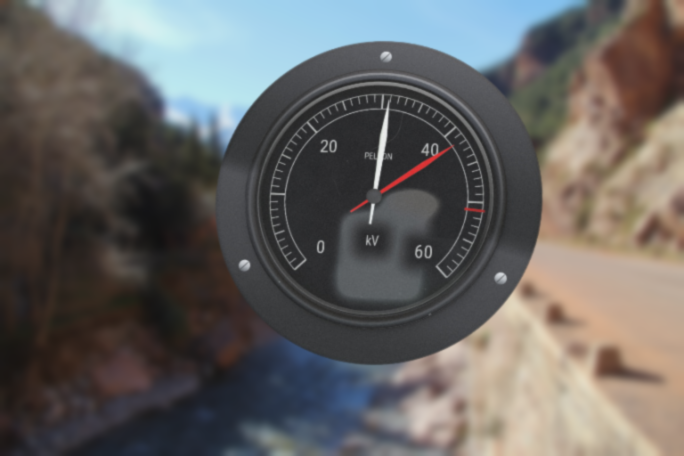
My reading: 31 kV
